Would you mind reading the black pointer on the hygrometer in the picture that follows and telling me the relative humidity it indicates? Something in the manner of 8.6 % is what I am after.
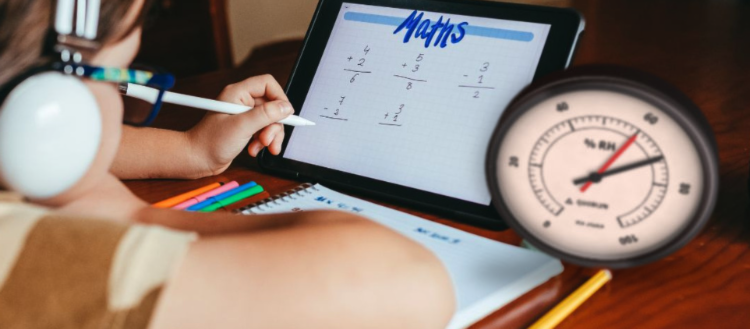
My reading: 70 %
